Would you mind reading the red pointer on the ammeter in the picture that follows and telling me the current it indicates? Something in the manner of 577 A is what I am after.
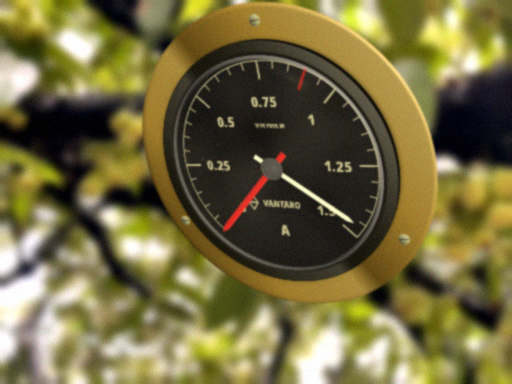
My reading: 0 A
